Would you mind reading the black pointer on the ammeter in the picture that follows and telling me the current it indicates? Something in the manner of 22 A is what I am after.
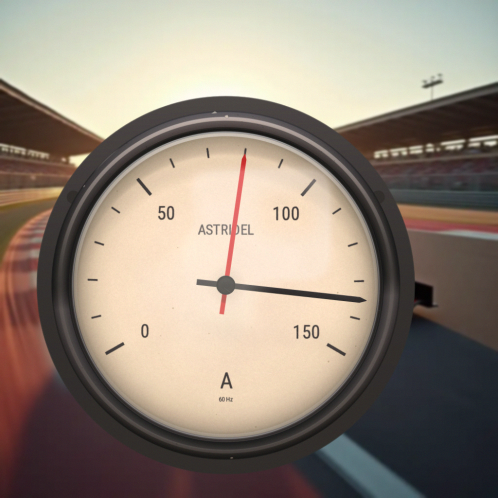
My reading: 135 A
